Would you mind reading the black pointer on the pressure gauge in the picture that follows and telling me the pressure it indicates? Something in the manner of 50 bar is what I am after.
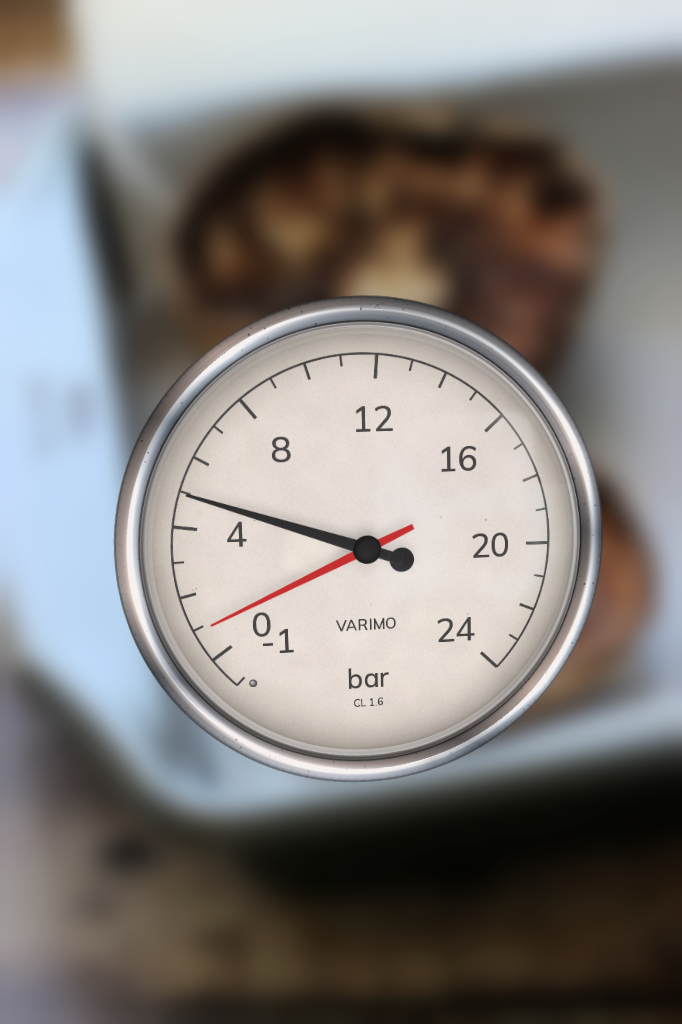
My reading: 5 bar
